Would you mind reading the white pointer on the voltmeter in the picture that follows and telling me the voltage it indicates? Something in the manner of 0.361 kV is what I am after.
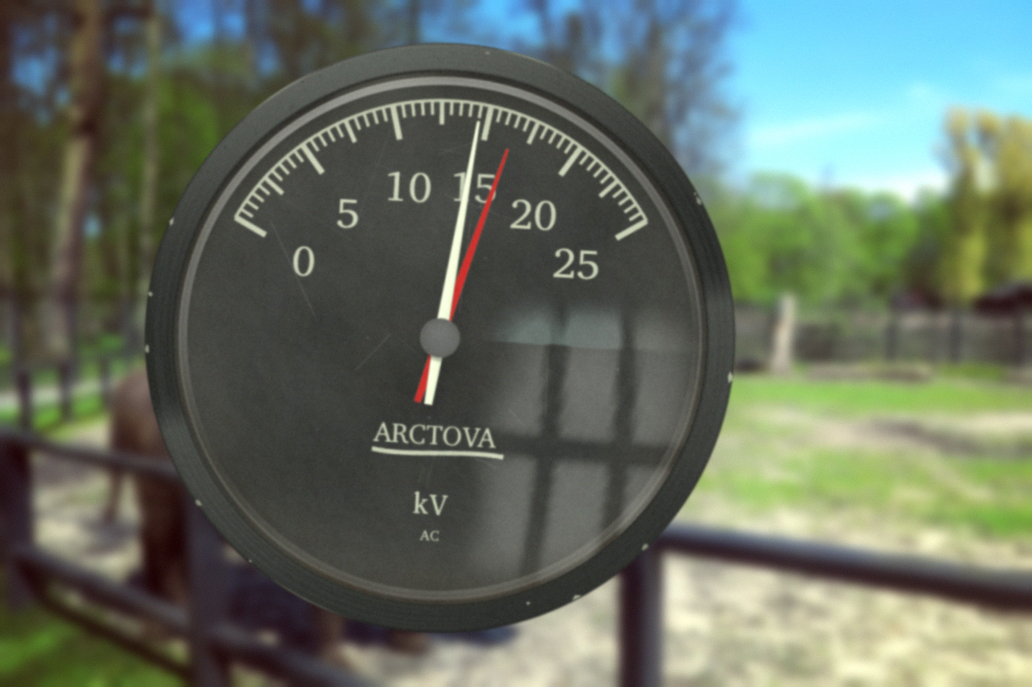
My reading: 14.5 kV
